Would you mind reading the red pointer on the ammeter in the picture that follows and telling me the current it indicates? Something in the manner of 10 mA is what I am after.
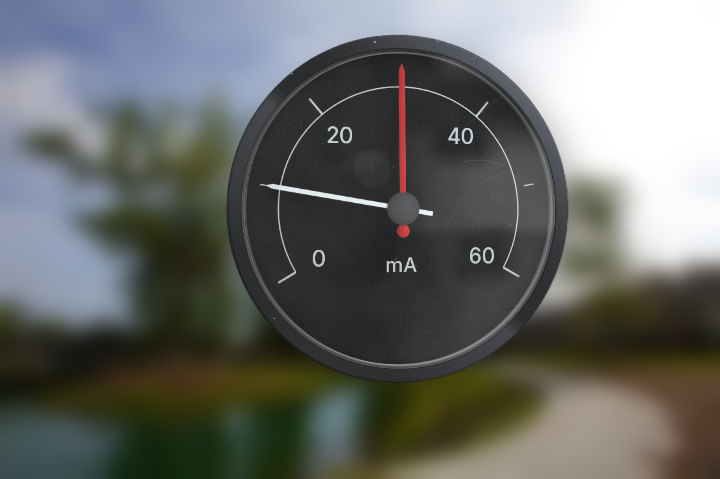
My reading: 30 mA
